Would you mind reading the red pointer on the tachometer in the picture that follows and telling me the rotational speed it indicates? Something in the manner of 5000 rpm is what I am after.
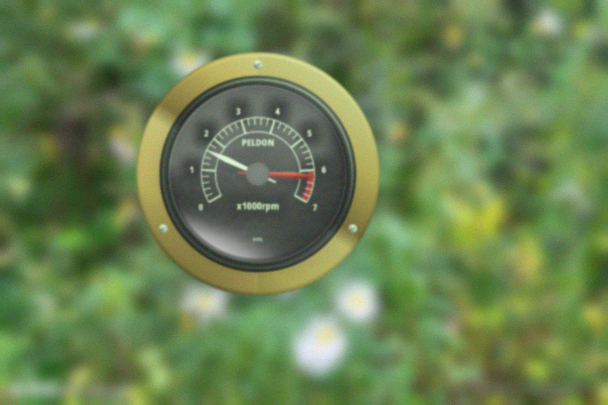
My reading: 6200 rpm
